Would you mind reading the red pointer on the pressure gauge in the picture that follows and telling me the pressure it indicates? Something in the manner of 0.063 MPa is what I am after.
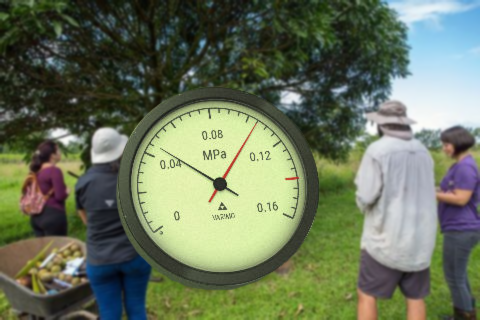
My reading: 0.105 MPa
